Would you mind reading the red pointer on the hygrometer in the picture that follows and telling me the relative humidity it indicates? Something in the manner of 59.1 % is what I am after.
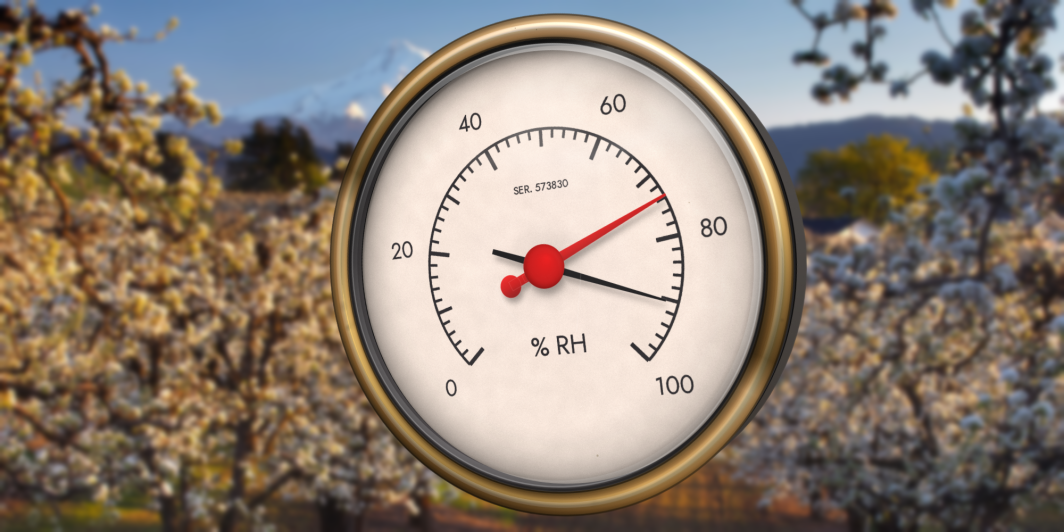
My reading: 74 %
